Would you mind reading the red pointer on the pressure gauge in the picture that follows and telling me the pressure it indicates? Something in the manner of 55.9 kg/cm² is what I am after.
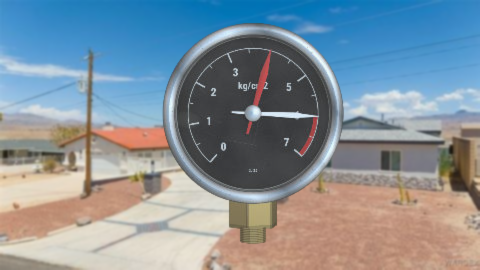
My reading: 4 kg/cm²
